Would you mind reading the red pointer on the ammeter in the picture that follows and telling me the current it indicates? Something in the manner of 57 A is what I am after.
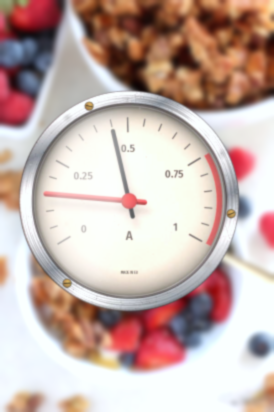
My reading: 0.15 A
